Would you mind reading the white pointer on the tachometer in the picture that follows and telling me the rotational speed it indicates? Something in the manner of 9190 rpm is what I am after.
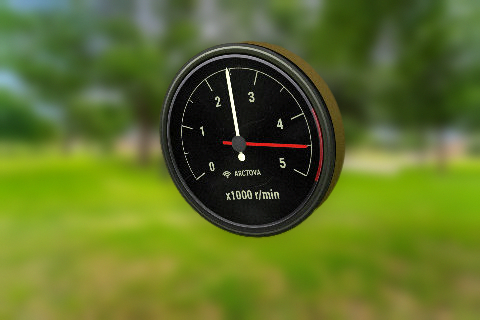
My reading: 2500 rpm
